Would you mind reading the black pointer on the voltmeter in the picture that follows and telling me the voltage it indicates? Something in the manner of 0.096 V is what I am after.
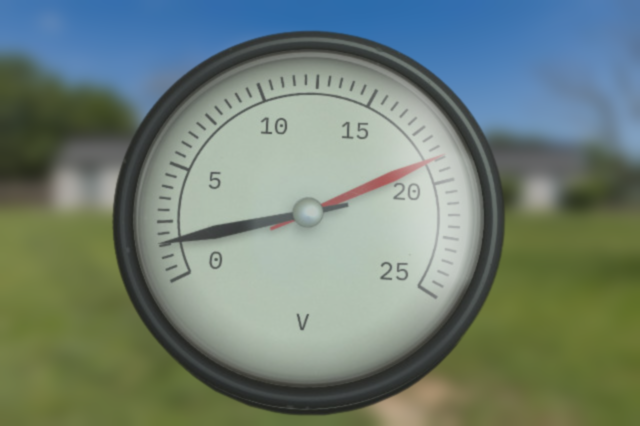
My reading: 1.5 V
